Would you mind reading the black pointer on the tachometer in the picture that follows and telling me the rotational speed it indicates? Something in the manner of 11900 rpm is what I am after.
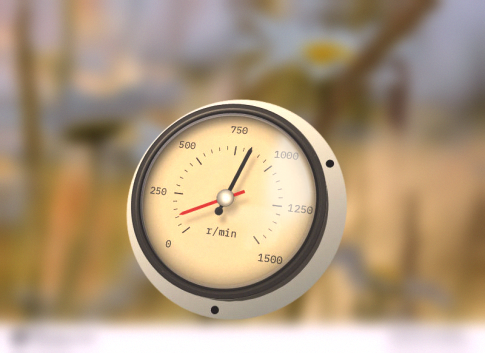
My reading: 850 rpm
